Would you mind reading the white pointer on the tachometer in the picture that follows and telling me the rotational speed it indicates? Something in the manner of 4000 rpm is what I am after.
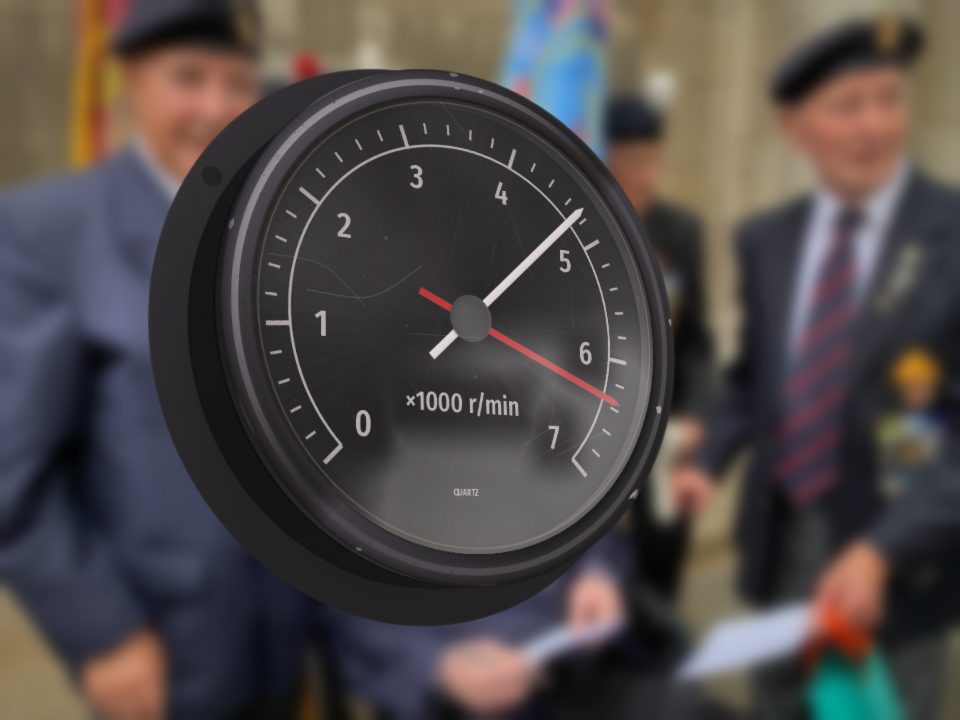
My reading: 4700 rpm
